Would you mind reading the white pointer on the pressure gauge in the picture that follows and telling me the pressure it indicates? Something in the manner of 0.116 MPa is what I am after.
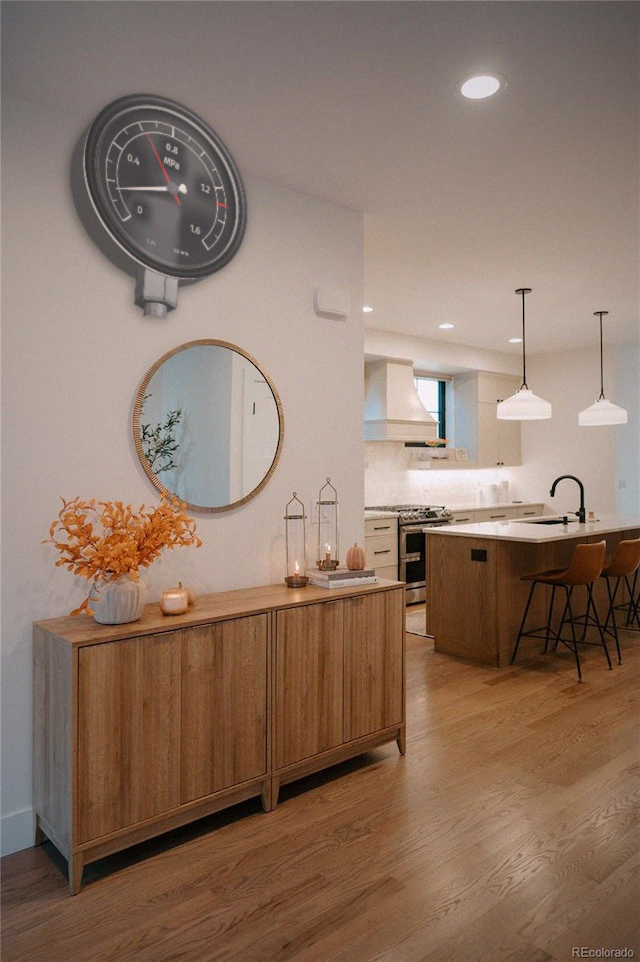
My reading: 0.15 MPa
